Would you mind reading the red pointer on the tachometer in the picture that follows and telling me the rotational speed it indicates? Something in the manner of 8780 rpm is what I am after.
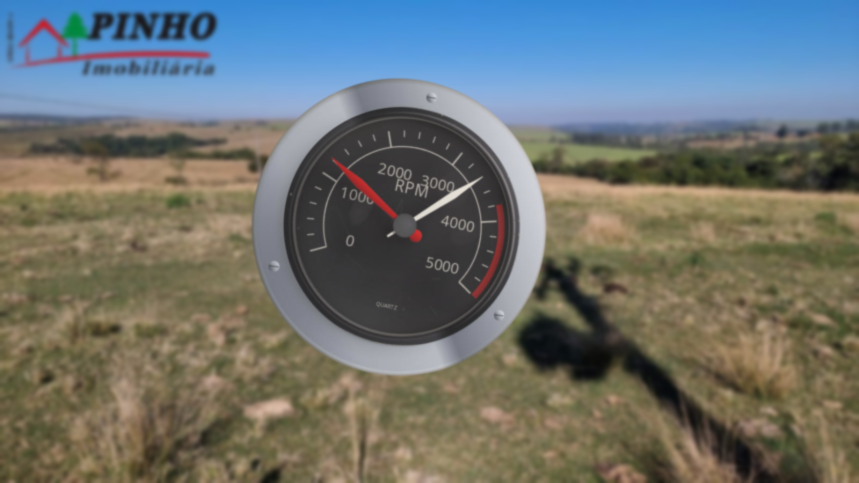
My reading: 1200 rpm
